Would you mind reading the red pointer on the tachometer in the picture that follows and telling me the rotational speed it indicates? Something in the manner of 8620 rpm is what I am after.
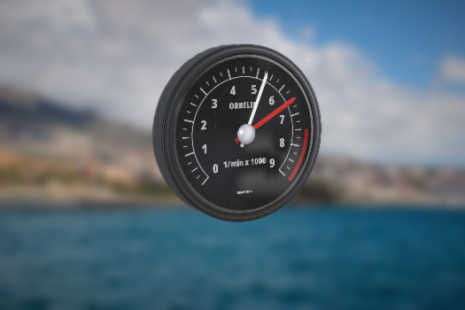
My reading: 6500 rpm
